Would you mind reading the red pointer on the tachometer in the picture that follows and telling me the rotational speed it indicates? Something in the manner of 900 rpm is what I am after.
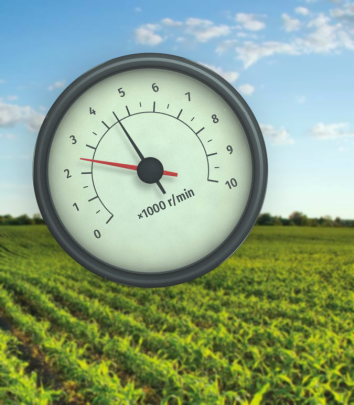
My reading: 2500 rpm
